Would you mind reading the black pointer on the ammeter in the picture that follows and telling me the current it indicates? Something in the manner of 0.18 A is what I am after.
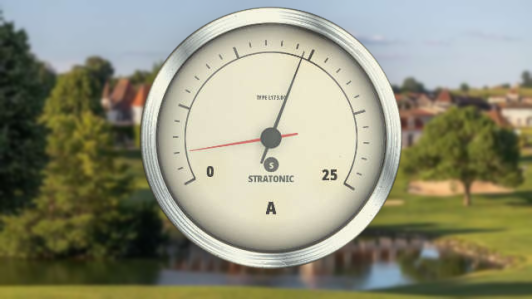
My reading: 14.5 A
